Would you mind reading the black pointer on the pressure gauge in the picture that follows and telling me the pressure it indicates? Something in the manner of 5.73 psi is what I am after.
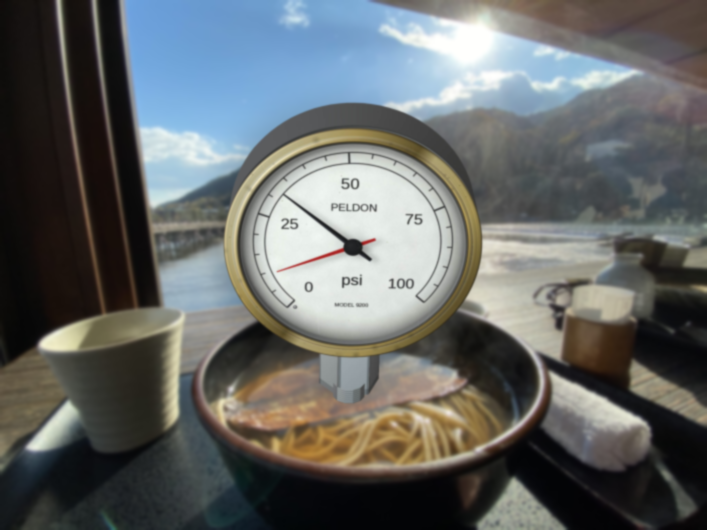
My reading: 32.5 psi
